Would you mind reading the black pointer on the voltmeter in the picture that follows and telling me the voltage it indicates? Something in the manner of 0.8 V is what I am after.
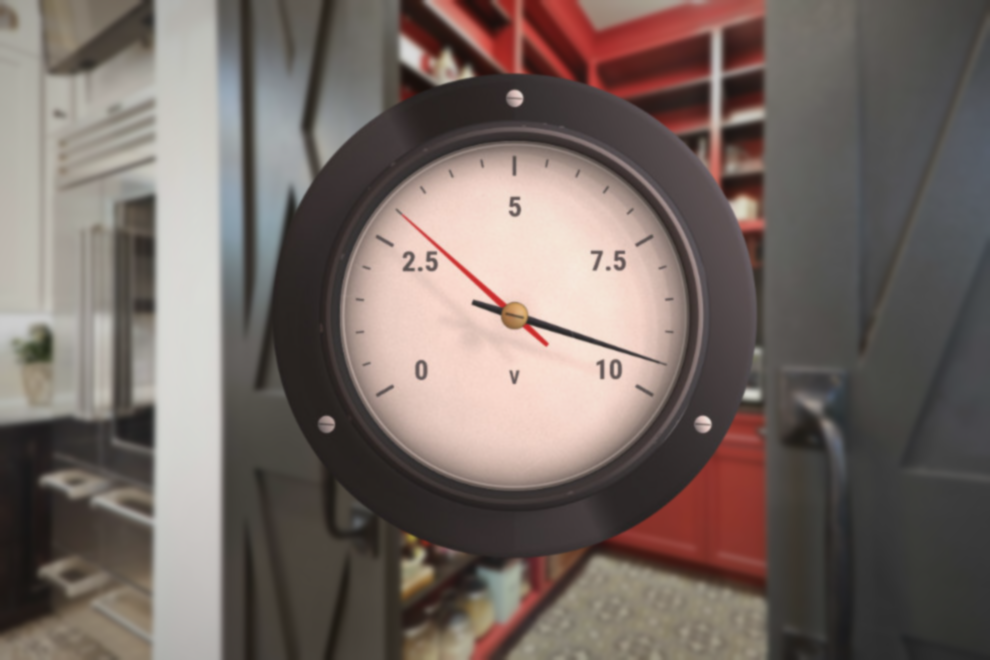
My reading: 9.5 V
